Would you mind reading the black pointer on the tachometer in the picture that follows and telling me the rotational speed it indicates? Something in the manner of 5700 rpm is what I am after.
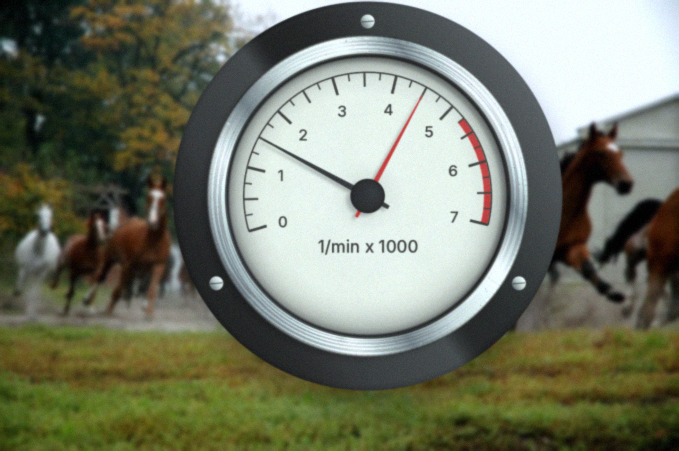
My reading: 1500 rpm
